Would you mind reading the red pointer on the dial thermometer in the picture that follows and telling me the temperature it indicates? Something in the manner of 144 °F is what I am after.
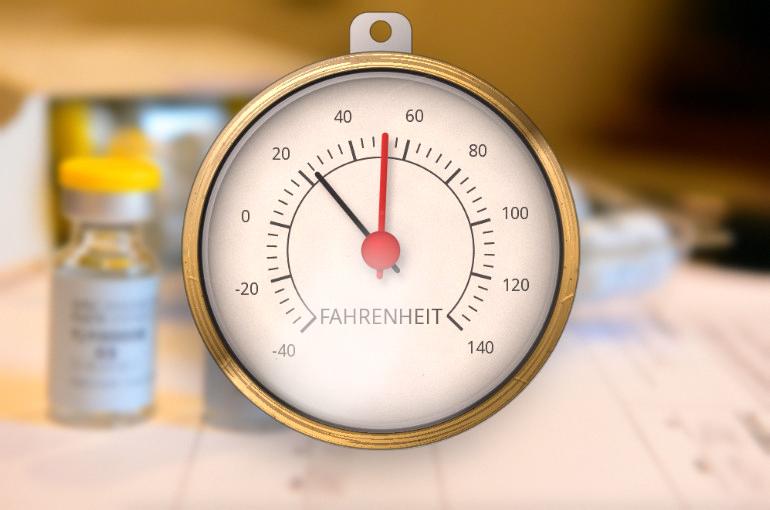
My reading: 52 °F
